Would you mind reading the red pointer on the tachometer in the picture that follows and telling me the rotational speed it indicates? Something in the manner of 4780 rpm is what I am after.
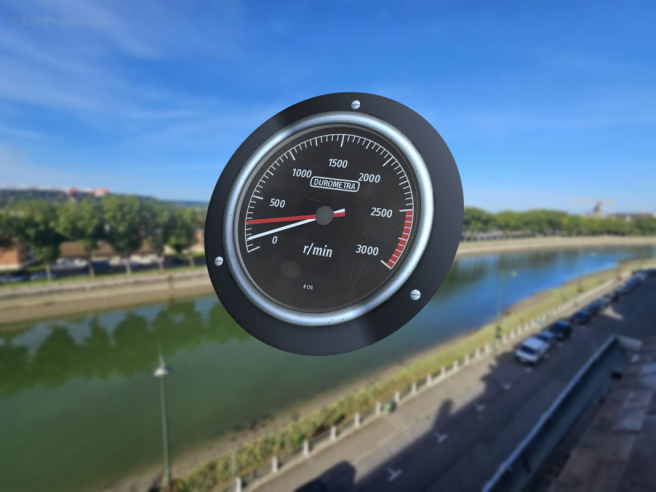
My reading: 250 rpm
